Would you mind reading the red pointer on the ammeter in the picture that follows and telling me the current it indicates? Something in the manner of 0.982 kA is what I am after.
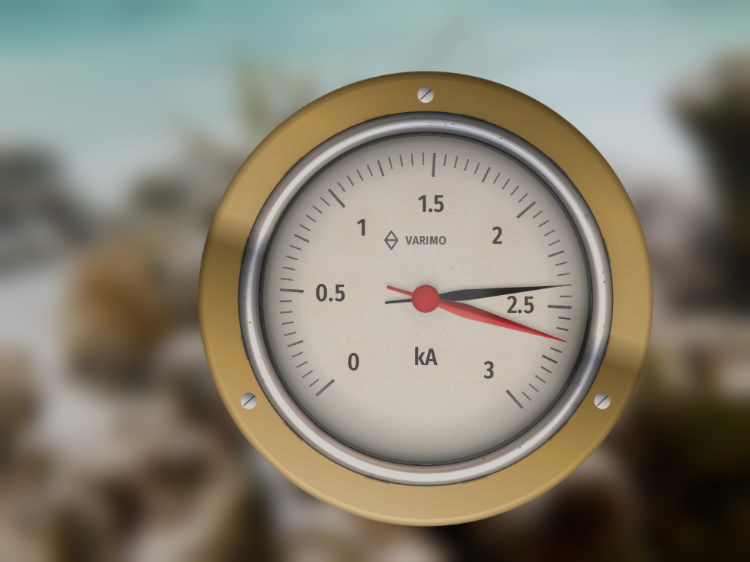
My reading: 2.65 kA
